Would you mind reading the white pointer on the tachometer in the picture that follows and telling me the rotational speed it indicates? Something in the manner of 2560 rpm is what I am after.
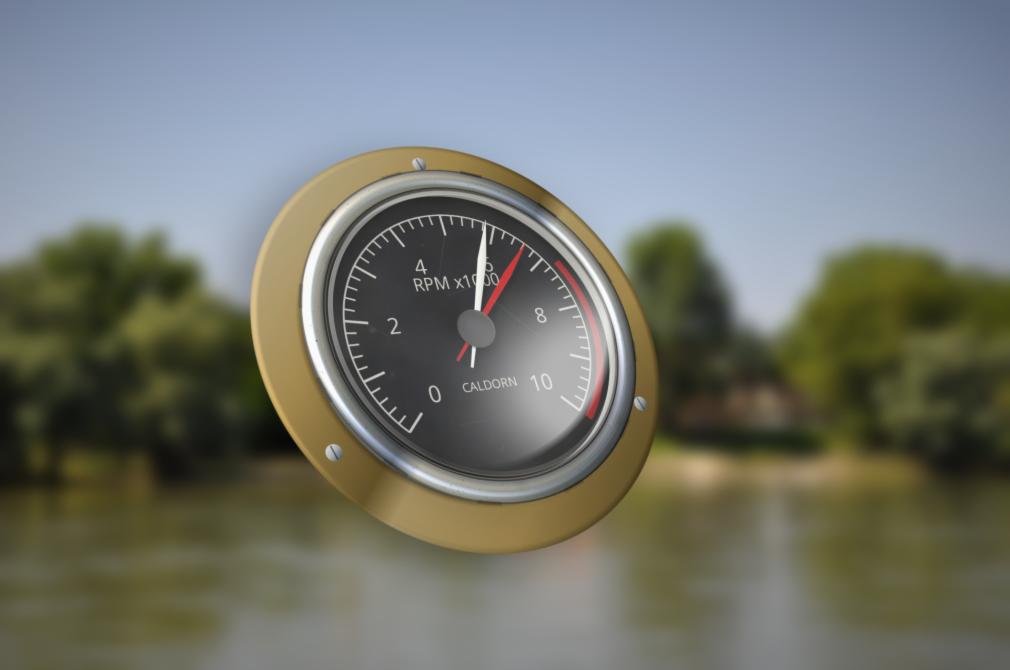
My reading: 5800 rpm
